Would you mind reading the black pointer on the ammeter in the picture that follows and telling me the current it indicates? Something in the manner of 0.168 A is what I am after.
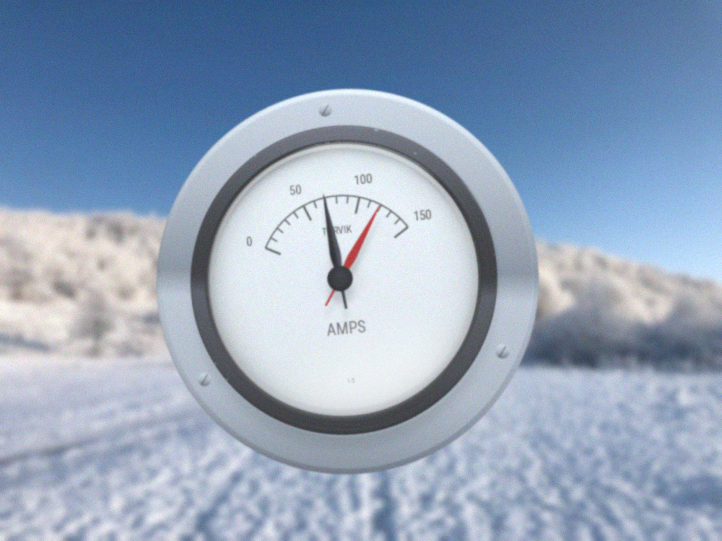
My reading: 70 A
